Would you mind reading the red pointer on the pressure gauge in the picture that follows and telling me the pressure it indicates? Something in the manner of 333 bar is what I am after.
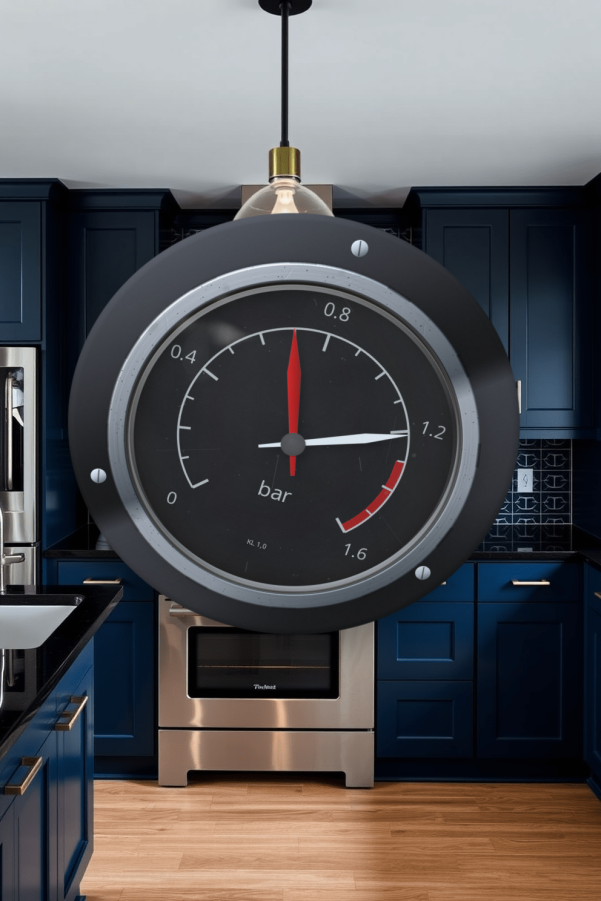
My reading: 0.7 bar
